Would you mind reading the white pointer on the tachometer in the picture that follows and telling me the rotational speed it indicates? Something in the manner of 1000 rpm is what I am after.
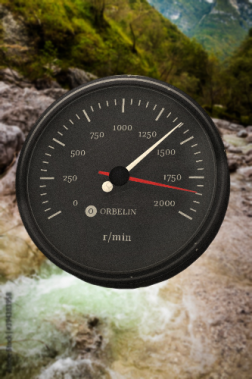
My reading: 1400 rpm
